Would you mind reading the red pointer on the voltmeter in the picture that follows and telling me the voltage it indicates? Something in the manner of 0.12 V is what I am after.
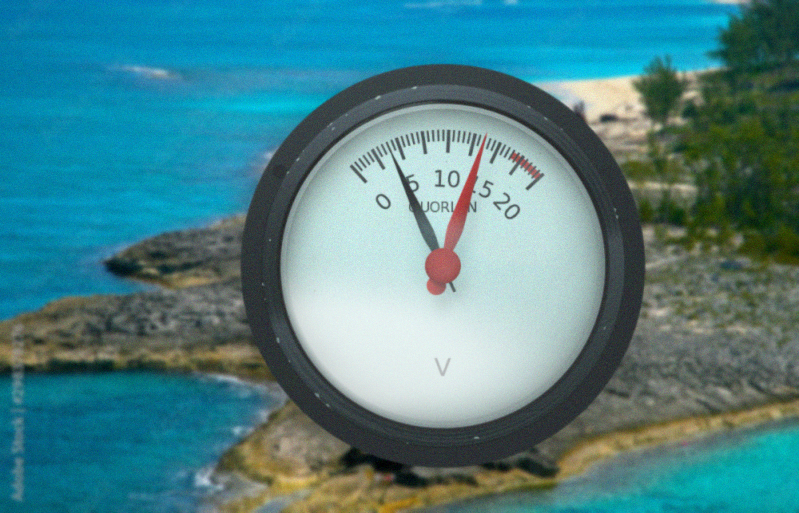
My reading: 13.5 V
